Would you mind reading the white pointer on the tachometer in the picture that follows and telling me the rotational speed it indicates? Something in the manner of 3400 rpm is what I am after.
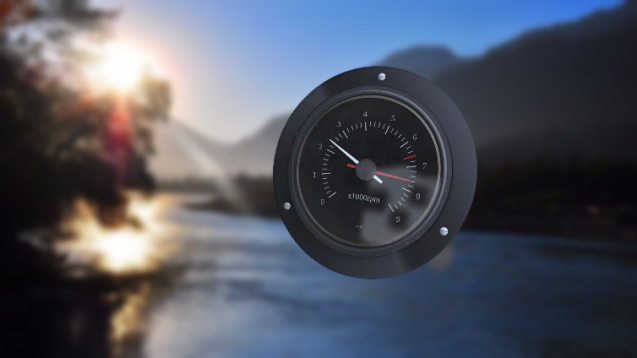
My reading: 2400 rpm
